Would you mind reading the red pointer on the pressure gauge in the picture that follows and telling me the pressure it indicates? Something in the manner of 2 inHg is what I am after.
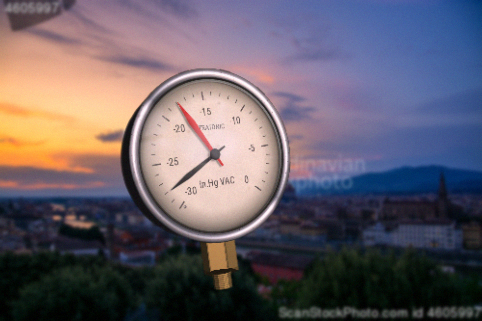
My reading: -18 inHg
